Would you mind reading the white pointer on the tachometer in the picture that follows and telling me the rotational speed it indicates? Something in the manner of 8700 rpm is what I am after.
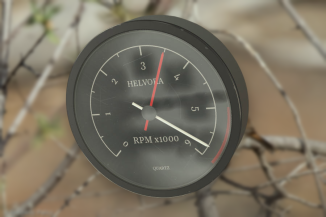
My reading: 5750 rpm
